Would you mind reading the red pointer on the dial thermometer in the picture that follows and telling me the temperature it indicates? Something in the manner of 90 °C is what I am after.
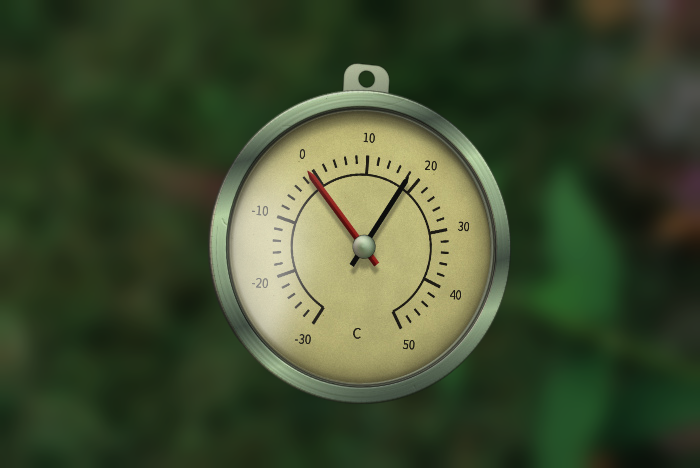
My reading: -1 °C
